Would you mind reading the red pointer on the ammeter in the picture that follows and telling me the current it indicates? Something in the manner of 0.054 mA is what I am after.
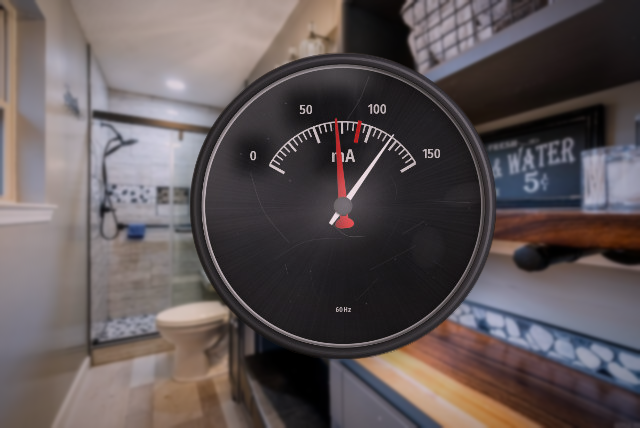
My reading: 70 mA
